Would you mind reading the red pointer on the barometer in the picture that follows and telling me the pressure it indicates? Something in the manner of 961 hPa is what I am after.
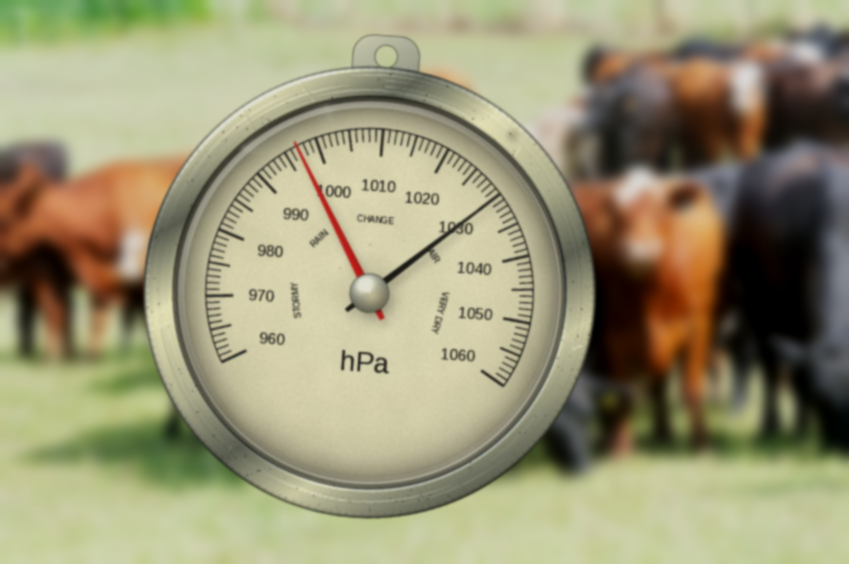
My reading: 997 hPa
